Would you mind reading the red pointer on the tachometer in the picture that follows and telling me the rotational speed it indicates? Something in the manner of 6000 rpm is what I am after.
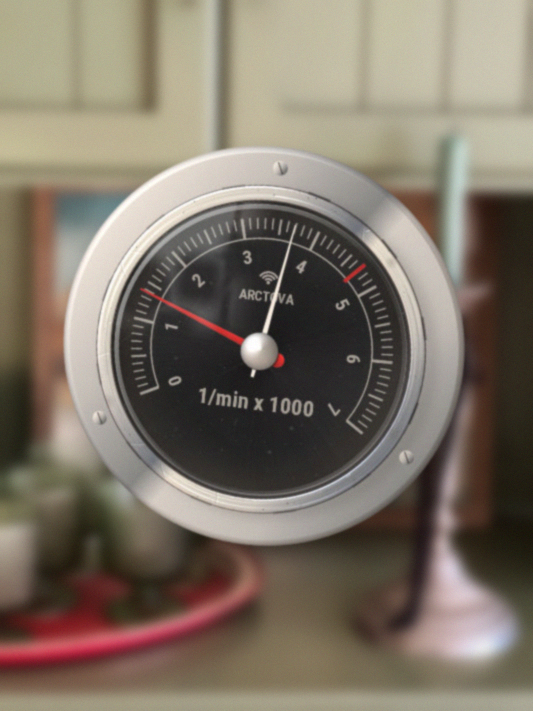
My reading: 1400 rpm
